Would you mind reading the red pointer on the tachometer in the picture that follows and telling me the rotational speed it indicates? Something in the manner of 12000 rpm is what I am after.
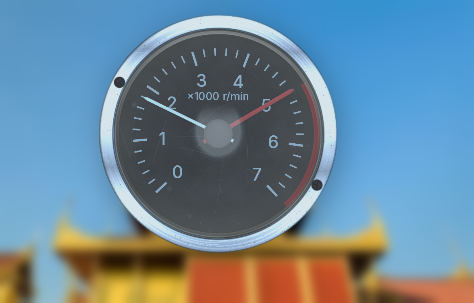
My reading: 5000 rpm
